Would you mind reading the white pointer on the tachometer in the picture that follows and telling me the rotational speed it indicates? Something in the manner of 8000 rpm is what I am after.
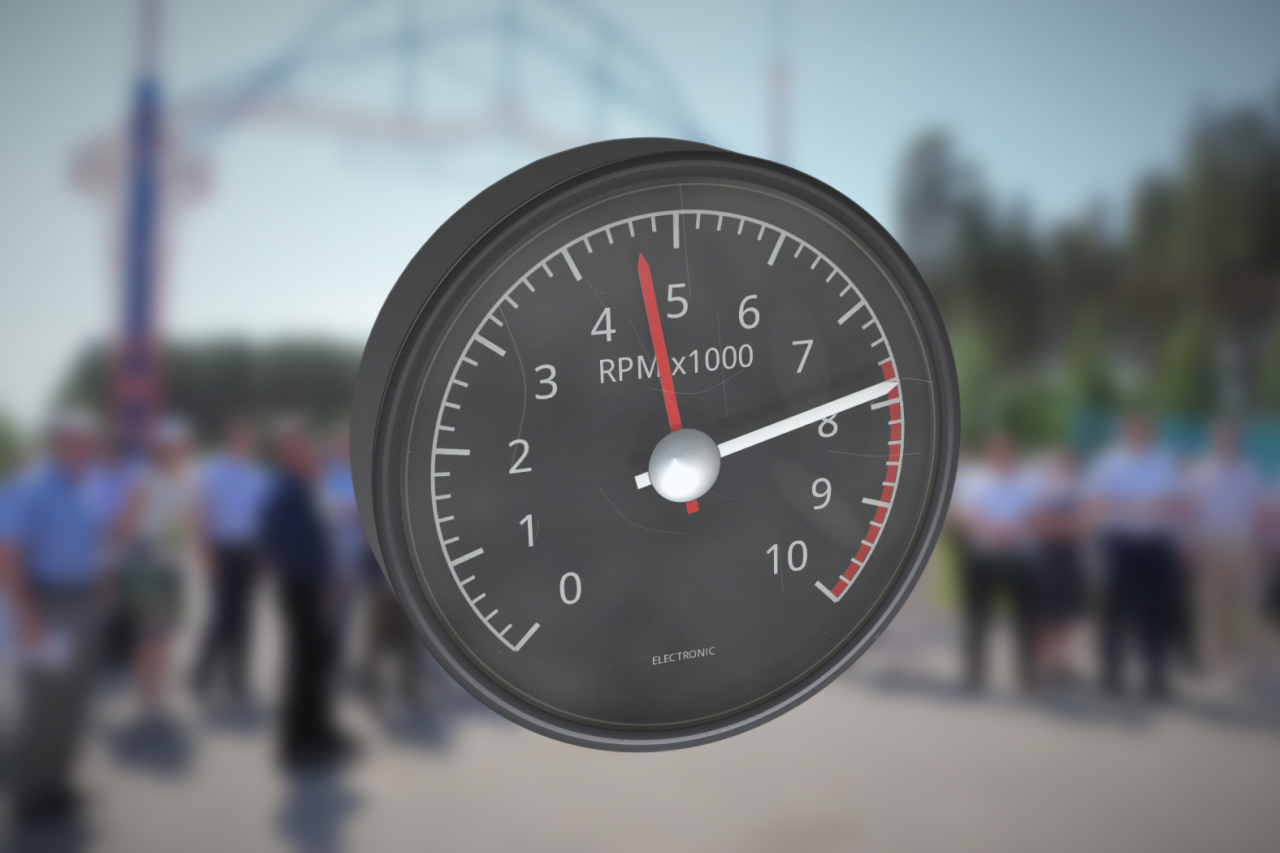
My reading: 7800 rpm
